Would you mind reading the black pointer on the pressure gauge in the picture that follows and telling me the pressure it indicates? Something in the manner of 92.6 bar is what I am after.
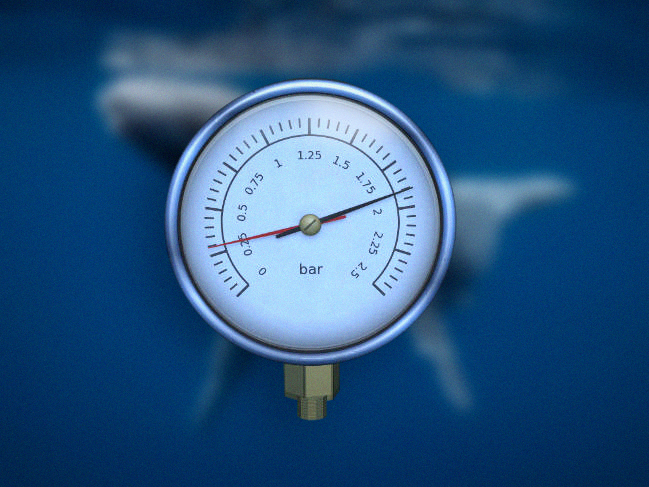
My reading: 1.9 bar
